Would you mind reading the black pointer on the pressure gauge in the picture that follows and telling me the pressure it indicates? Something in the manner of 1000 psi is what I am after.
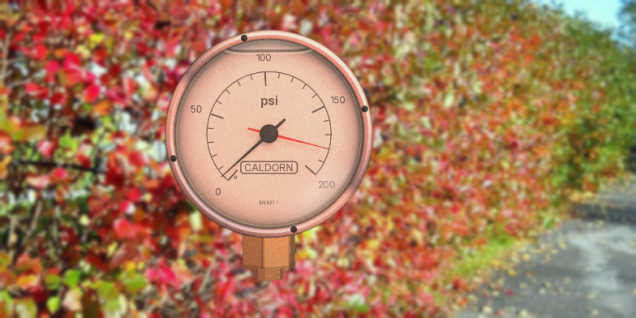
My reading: 5 psi
